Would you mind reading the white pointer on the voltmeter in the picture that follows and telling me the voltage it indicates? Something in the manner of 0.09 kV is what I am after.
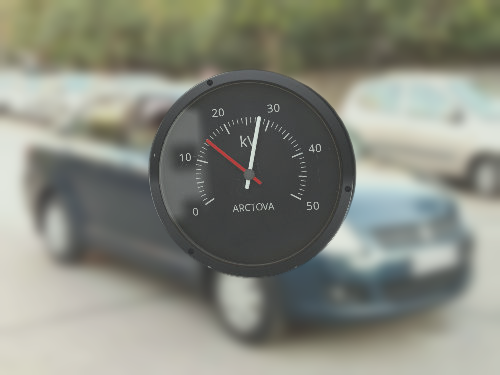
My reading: 28 kV
